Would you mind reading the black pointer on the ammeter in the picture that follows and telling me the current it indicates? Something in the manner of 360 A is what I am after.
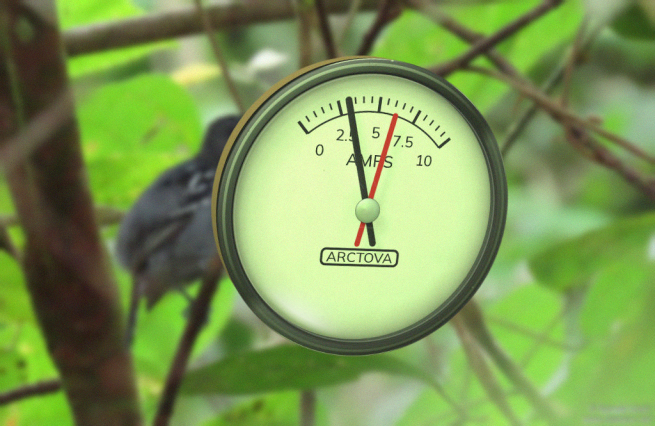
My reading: 3 A
